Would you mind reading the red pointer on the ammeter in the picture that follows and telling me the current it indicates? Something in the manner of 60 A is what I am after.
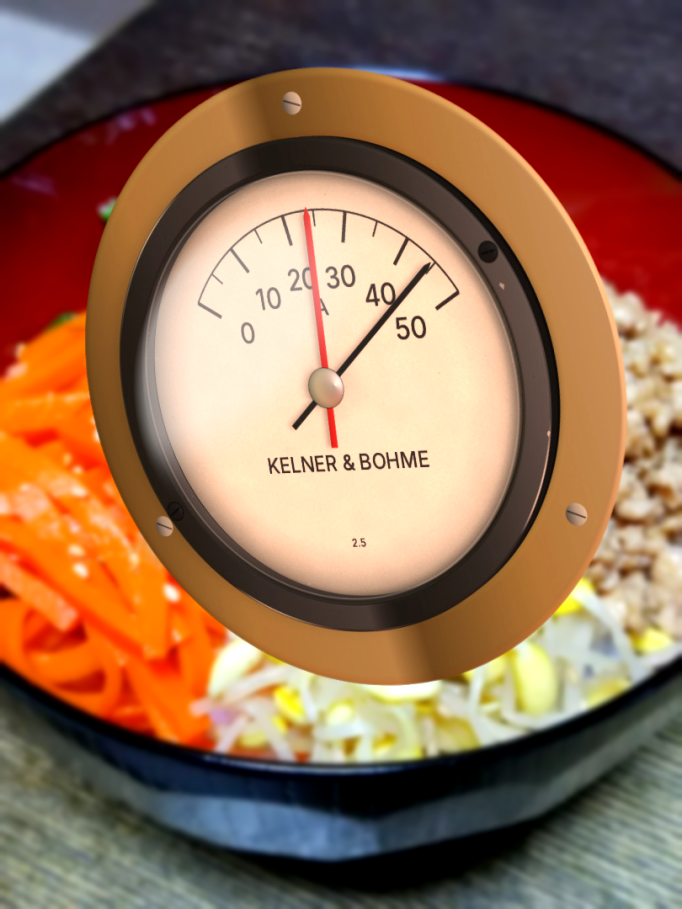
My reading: 25 A
